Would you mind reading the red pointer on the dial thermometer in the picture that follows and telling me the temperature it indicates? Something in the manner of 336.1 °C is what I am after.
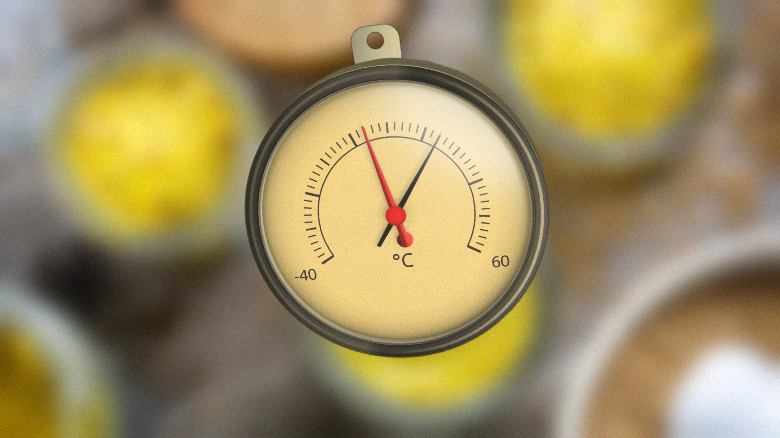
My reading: 4 °C
